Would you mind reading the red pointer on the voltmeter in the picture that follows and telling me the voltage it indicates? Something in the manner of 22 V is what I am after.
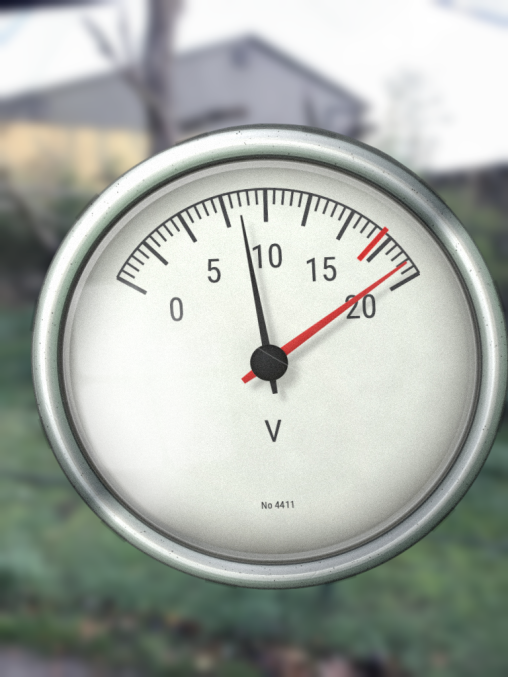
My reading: 19 V
